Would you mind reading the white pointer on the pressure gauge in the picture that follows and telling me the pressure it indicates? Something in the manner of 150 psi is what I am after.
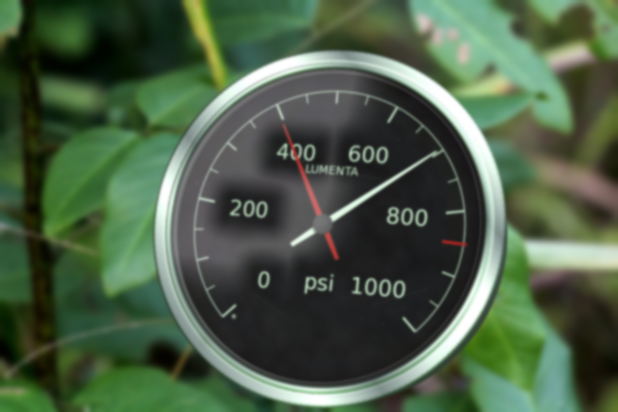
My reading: 700 psi
